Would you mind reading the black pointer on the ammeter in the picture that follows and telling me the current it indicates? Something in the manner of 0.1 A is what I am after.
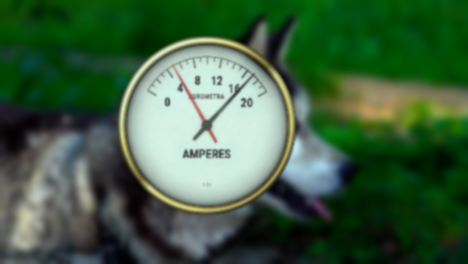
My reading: 17 A
